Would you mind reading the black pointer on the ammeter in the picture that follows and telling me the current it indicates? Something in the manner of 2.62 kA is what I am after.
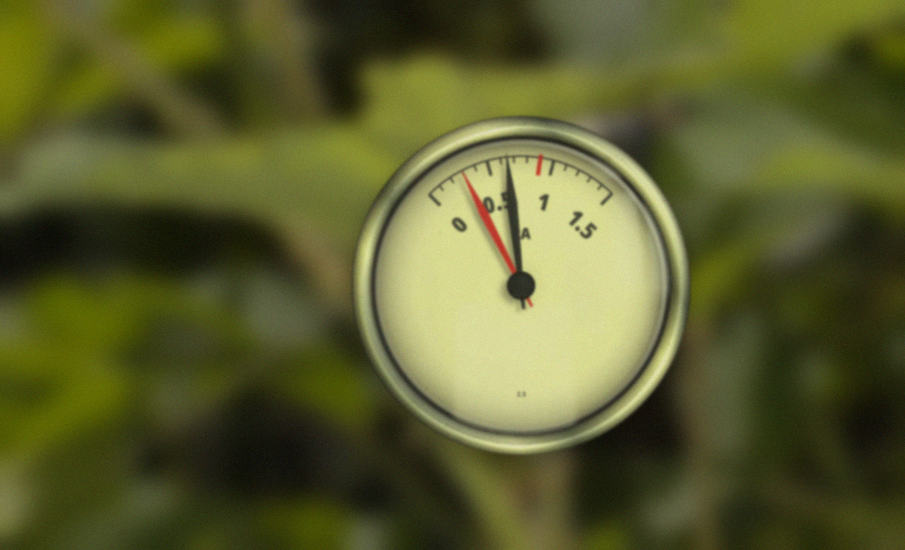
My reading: 0.65 kA
